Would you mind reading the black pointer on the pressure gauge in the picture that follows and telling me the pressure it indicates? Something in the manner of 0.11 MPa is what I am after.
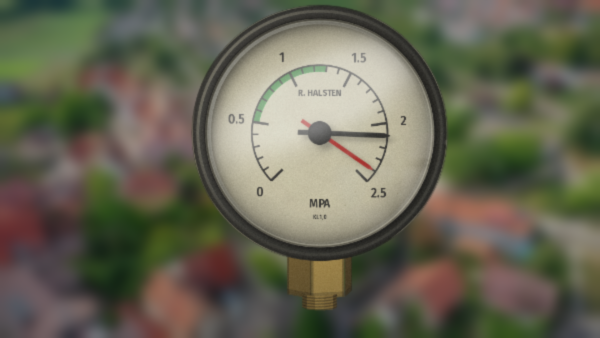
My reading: 2.1 MPa
